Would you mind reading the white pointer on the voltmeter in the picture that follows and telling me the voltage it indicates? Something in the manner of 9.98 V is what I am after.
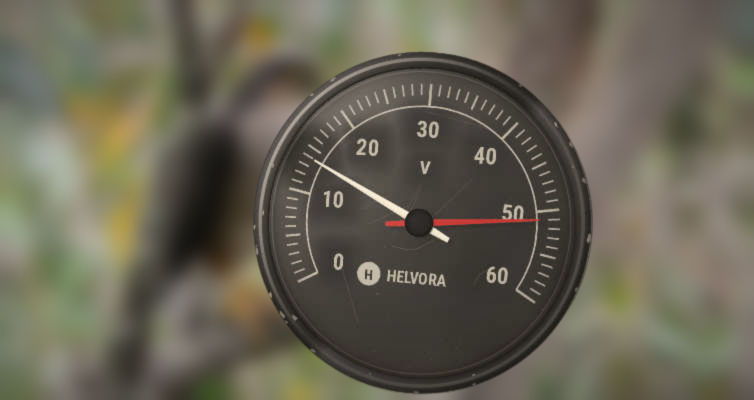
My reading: 14 V
